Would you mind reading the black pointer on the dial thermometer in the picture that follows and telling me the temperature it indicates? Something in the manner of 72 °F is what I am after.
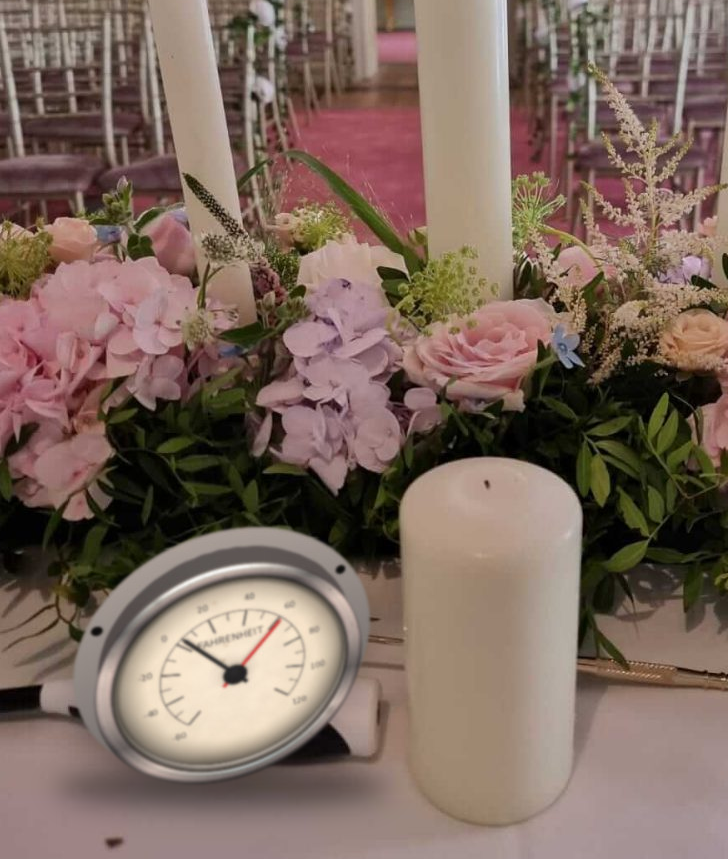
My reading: 5 °F
